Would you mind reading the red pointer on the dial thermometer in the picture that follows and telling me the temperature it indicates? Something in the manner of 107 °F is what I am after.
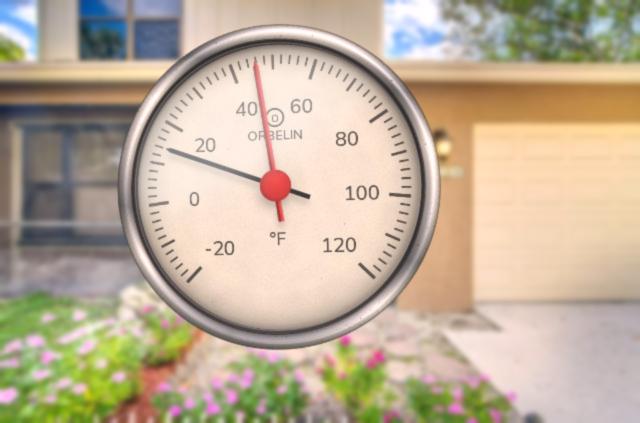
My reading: 46 °F
